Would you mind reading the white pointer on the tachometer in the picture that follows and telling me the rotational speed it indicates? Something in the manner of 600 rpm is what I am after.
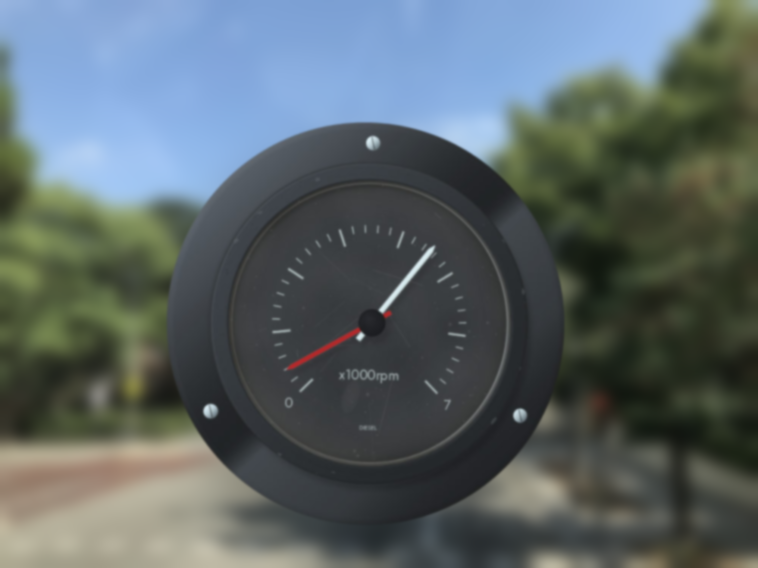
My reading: 4500 rpm
